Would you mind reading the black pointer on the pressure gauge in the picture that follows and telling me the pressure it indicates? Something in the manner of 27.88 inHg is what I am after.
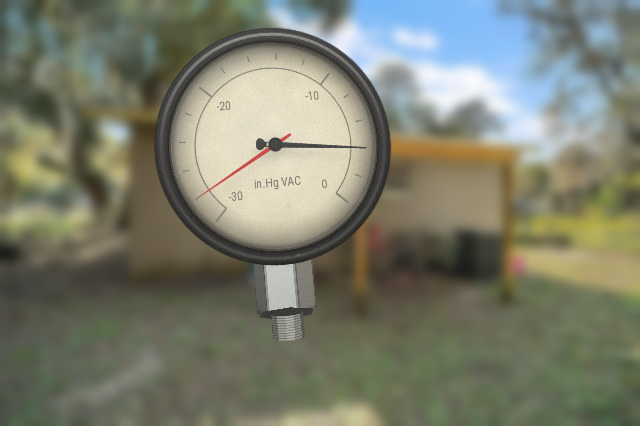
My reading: -4 inHg
